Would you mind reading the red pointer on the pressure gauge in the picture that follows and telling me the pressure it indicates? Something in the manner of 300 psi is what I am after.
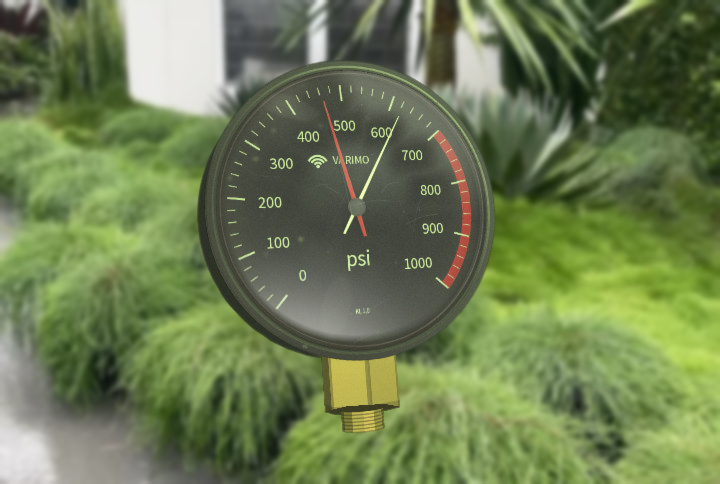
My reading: 460 psi
